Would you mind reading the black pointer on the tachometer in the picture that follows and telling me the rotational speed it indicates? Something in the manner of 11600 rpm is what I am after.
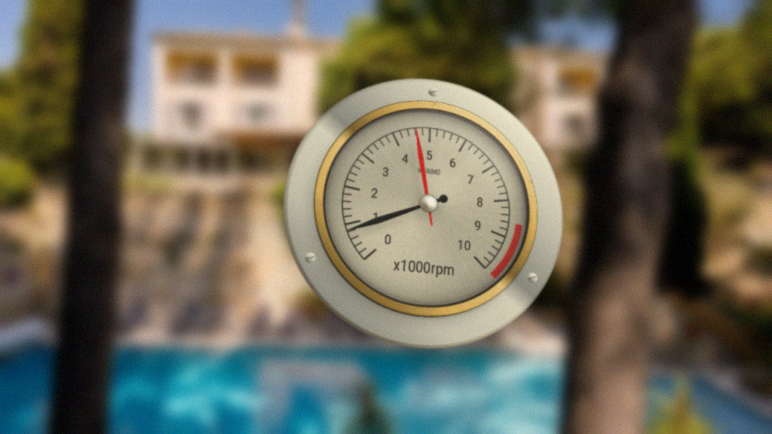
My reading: 800 rpm
